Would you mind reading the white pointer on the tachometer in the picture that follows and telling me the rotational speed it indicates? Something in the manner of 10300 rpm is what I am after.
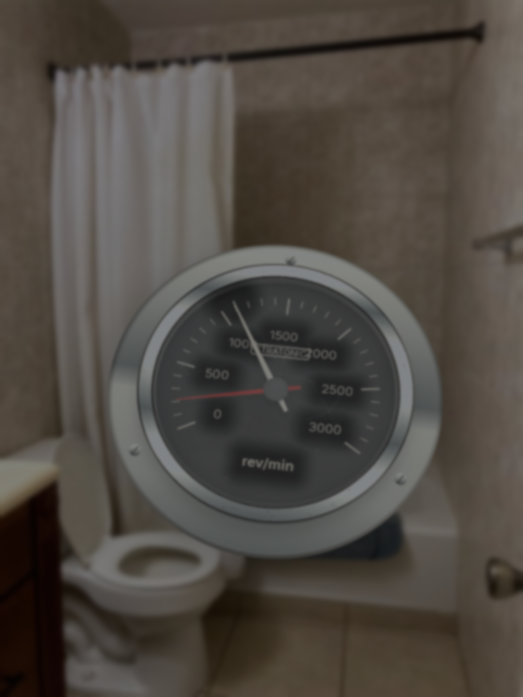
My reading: 1100 rpm
